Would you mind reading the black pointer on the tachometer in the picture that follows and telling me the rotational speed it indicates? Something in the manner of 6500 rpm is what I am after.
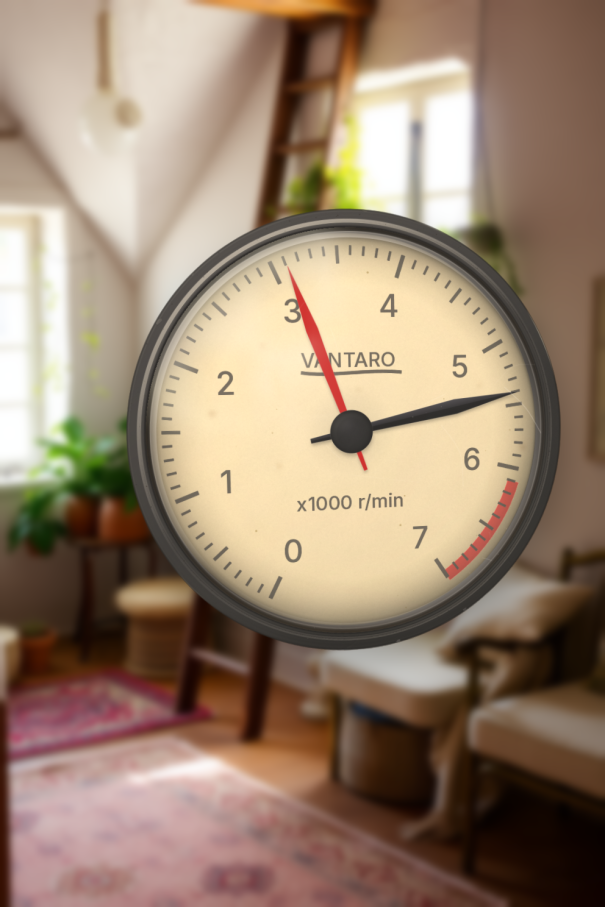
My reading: 5400 rpm
